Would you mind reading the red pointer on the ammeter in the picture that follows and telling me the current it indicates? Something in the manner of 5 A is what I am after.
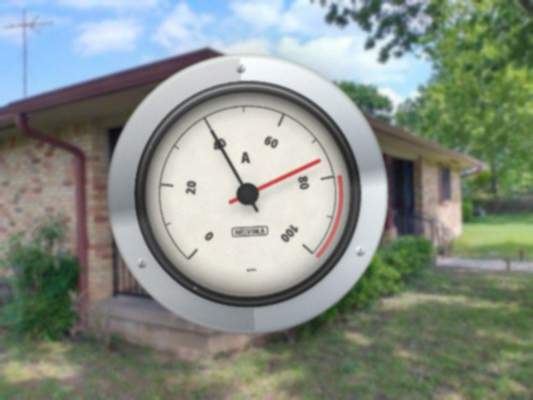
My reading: 75 A
